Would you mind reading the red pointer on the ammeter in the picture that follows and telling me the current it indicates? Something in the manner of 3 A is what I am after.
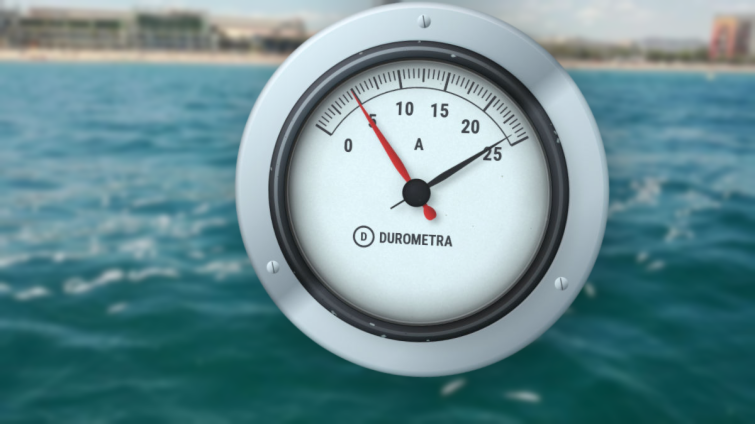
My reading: 5 A
